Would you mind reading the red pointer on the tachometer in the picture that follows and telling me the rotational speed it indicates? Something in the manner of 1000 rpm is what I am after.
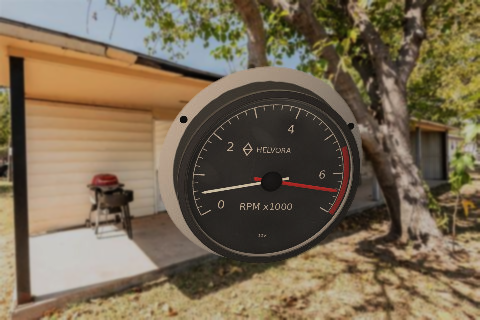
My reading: 6400 rpm
